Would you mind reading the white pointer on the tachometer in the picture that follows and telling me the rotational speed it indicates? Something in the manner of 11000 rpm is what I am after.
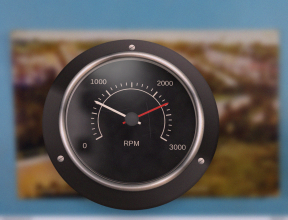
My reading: 700 rpm
